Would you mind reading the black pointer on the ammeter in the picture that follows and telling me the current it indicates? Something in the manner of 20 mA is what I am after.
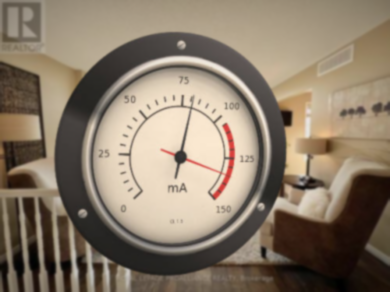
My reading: 80 mA
